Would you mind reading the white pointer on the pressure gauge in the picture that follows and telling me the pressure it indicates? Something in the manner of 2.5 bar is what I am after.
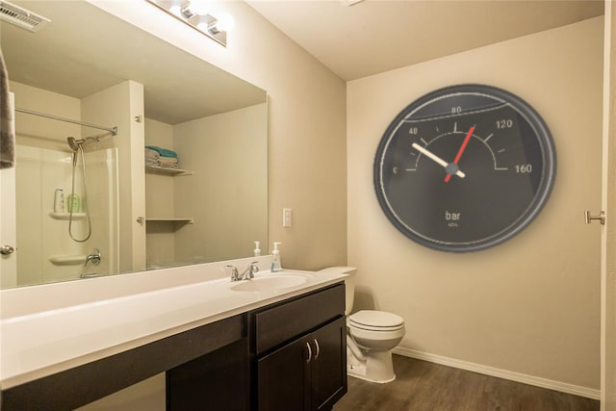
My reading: 30 bar
